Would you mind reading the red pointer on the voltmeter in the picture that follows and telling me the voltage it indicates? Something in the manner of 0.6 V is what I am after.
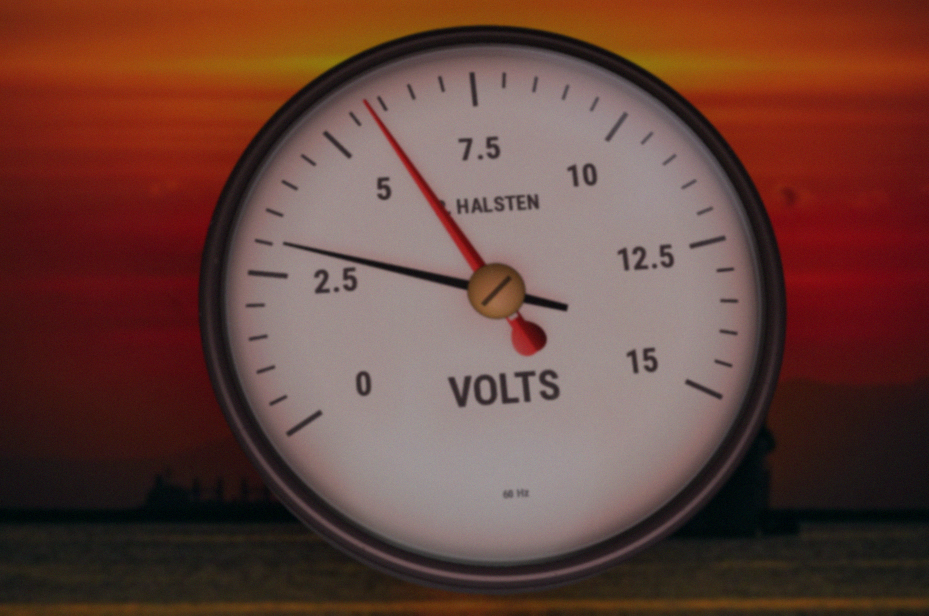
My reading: 5.75 V
